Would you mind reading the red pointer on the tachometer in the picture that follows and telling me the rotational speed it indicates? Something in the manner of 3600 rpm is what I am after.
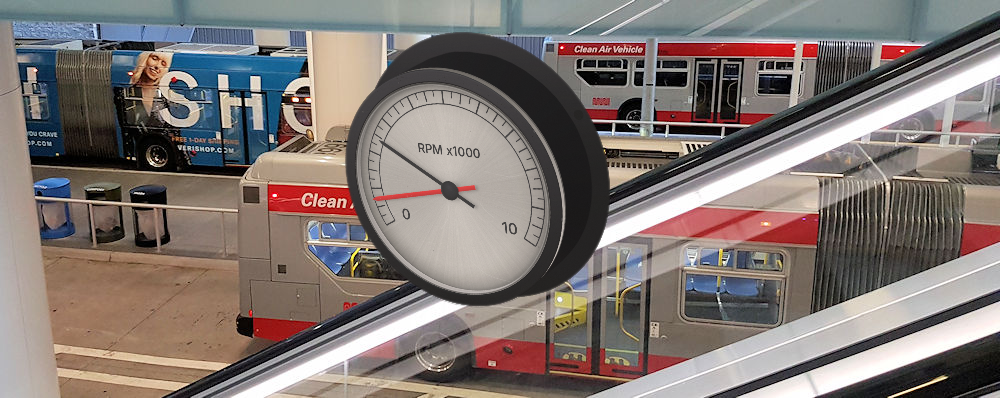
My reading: 750 rpm
